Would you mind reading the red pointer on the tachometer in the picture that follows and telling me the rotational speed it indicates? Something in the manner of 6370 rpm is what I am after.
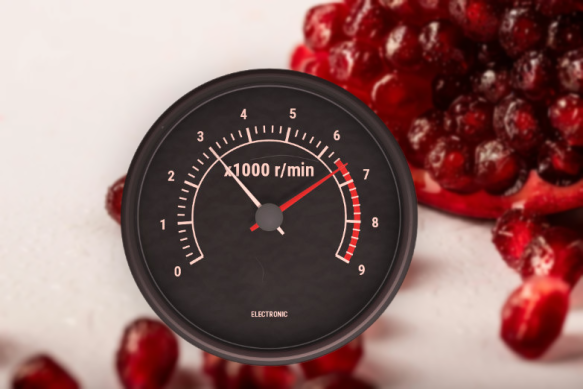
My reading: 6600 rpm
